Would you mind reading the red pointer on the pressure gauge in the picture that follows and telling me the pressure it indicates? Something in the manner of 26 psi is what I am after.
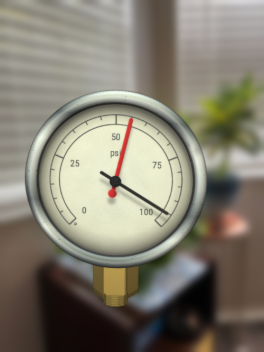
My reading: 55 psi
